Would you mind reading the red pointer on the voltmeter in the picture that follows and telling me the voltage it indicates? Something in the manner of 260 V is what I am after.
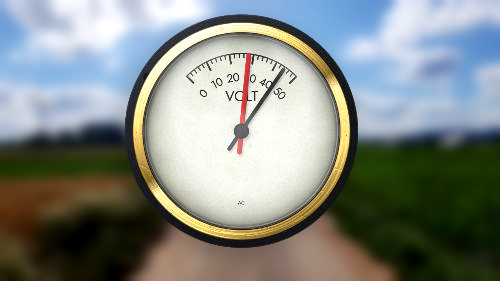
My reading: 28 V
